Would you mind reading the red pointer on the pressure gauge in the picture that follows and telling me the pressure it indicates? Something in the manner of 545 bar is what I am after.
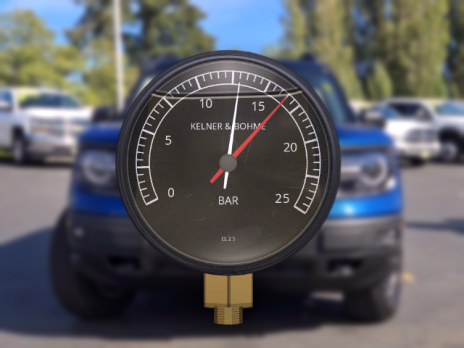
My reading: 16.5 bar
